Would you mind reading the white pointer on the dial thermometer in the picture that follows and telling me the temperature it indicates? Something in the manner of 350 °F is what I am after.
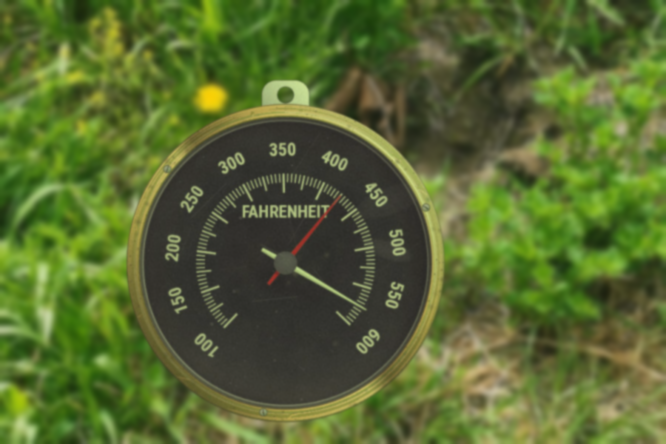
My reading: 575 °F
